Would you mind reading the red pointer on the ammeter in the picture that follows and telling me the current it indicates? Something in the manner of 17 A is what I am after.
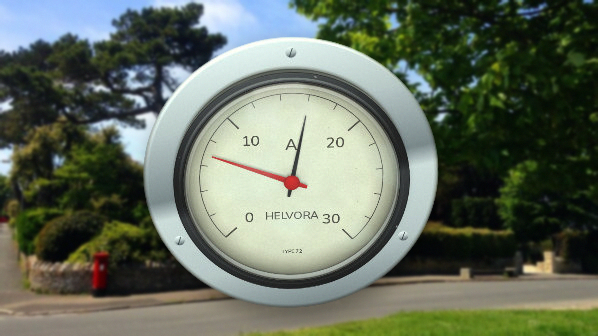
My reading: 7 A
